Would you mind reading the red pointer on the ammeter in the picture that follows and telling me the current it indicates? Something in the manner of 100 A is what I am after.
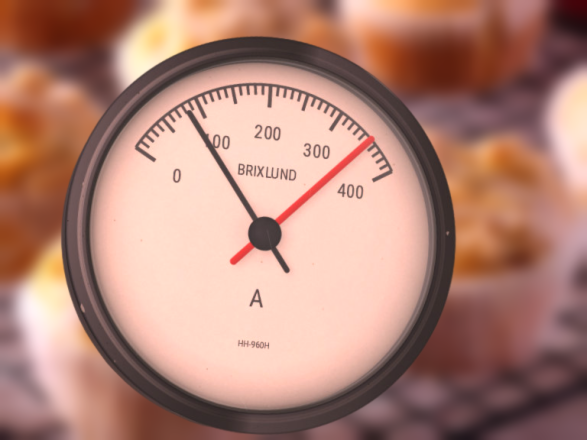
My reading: 350 A
